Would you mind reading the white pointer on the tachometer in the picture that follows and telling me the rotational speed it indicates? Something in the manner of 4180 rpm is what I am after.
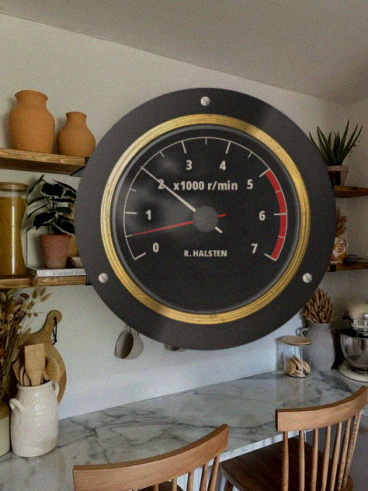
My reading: 2000 rpm
